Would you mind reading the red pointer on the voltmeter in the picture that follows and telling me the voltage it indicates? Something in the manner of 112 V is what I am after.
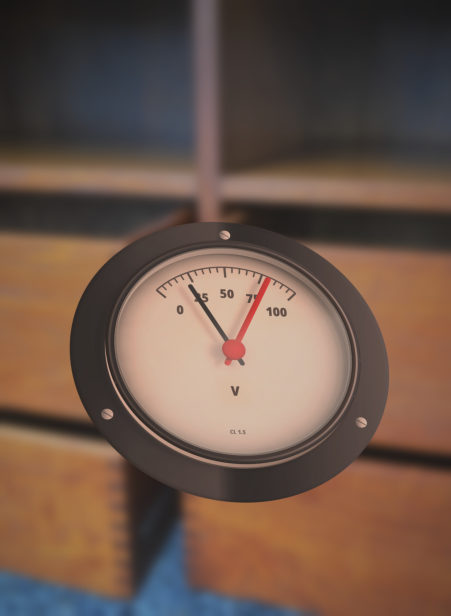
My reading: 80 V
